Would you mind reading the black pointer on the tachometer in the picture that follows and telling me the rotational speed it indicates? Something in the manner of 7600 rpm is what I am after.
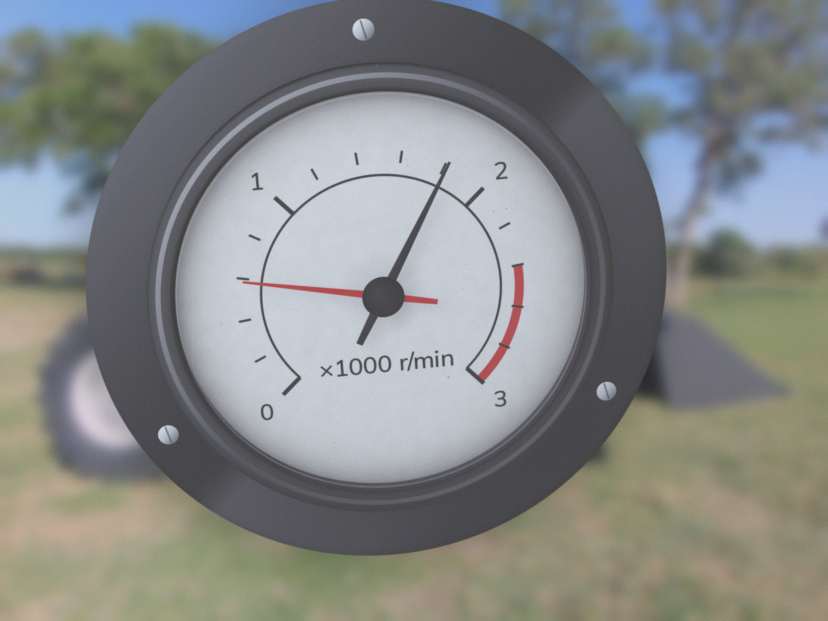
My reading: 1800 rpm
